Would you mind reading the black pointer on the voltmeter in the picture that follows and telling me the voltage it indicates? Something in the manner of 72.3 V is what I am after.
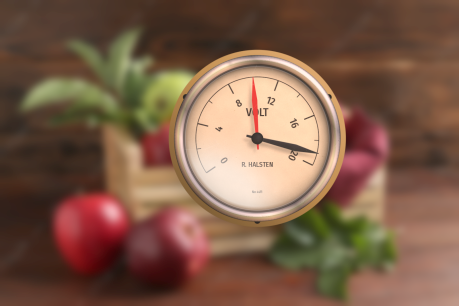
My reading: 19 V
